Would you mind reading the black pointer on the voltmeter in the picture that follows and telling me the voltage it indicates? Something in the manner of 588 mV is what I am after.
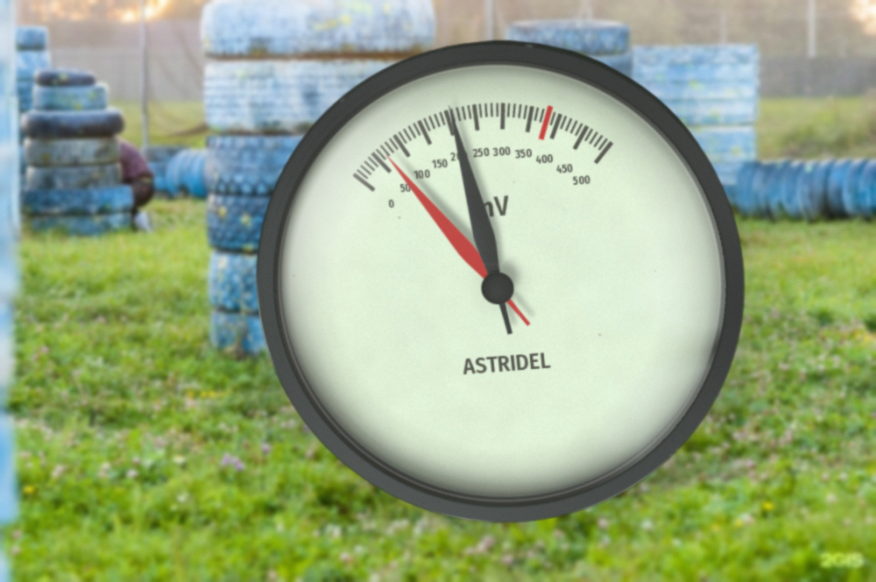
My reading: 210 mV
